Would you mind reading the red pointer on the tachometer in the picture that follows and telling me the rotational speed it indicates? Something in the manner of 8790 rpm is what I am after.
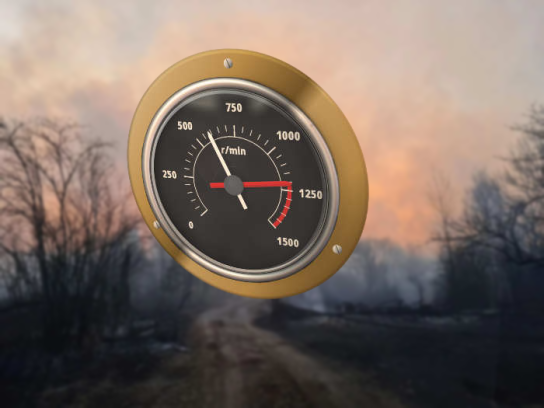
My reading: 1200 rpm
